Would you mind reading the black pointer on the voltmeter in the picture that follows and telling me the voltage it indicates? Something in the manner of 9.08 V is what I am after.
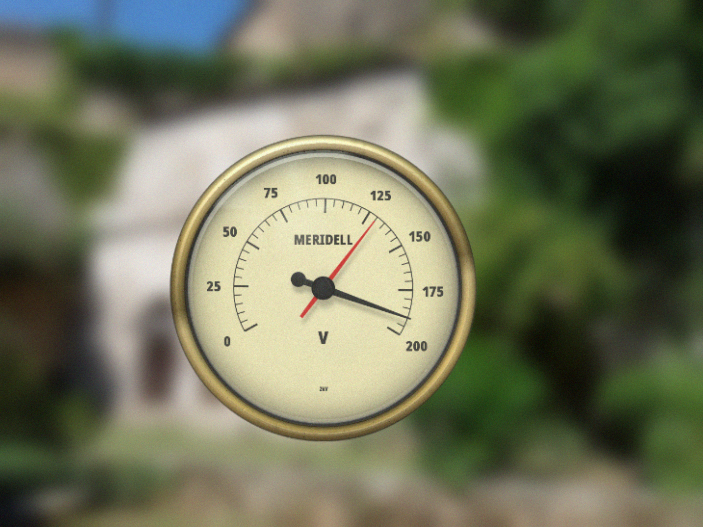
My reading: 190 V
